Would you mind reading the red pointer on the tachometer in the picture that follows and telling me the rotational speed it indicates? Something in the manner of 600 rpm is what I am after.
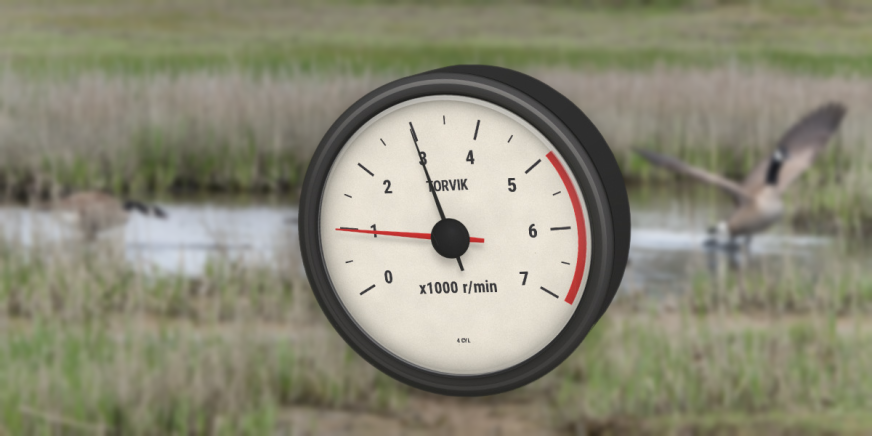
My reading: 1000 rpm
